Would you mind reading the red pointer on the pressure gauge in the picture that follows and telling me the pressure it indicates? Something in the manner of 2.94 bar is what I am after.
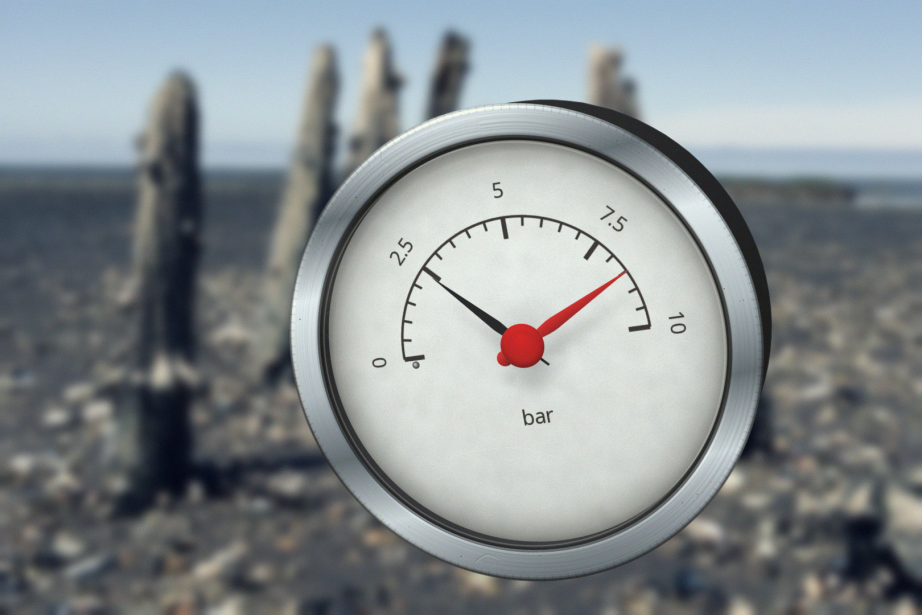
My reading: 8.5 bar
